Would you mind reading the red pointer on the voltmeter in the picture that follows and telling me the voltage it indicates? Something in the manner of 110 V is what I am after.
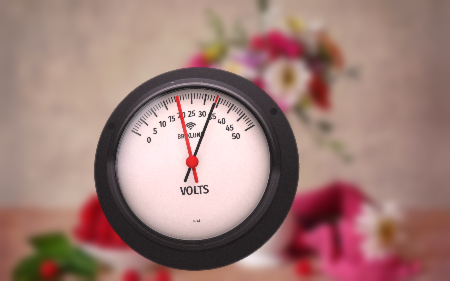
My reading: 20 V
